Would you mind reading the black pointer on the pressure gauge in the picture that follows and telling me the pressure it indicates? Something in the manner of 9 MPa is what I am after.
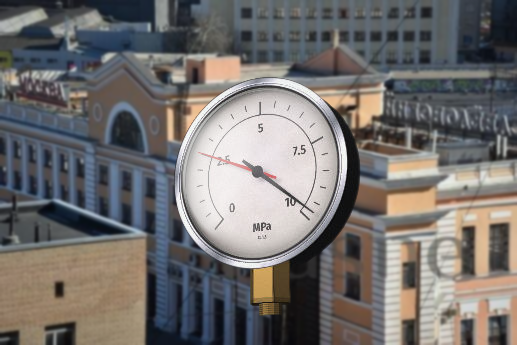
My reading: 9.75 MPa
